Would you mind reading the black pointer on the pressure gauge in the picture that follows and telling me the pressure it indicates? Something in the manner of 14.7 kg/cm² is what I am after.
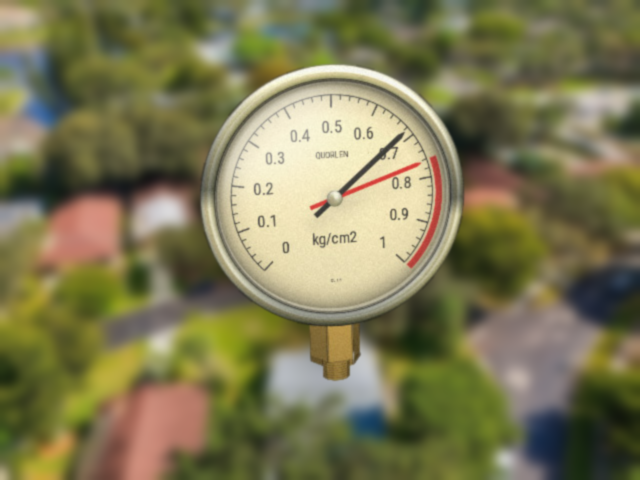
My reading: 0.68 kg/cm²
